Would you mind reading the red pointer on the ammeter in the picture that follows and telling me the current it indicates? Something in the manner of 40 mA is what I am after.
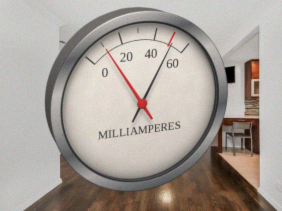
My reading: 10 mA
